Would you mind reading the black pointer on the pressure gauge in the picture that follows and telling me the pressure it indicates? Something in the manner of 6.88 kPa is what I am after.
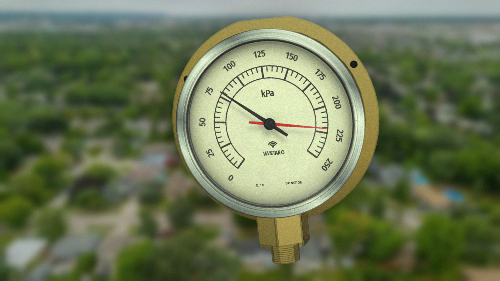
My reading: 80 kPa
